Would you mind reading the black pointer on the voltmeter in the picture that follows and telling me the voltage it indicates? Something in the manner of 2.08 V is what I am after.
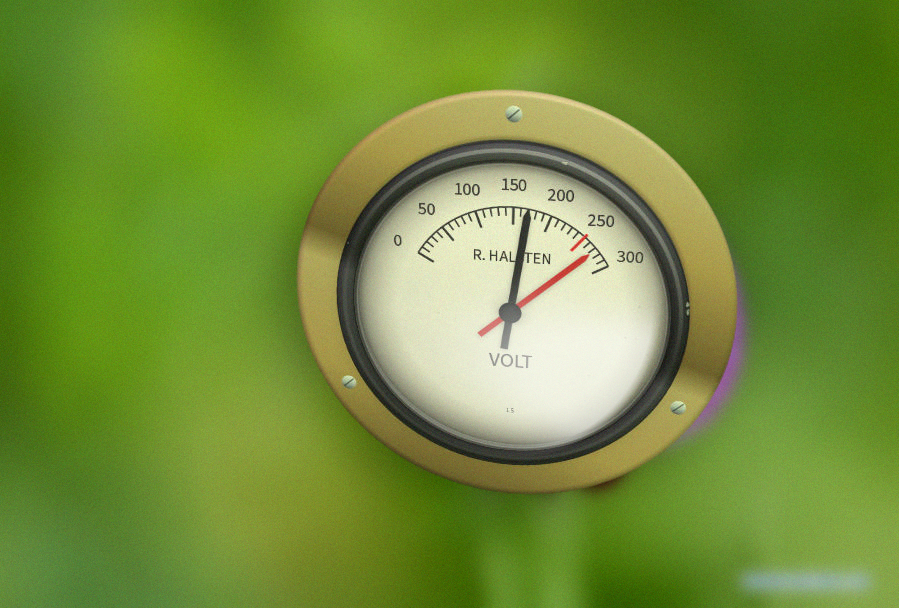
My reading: 170 V
